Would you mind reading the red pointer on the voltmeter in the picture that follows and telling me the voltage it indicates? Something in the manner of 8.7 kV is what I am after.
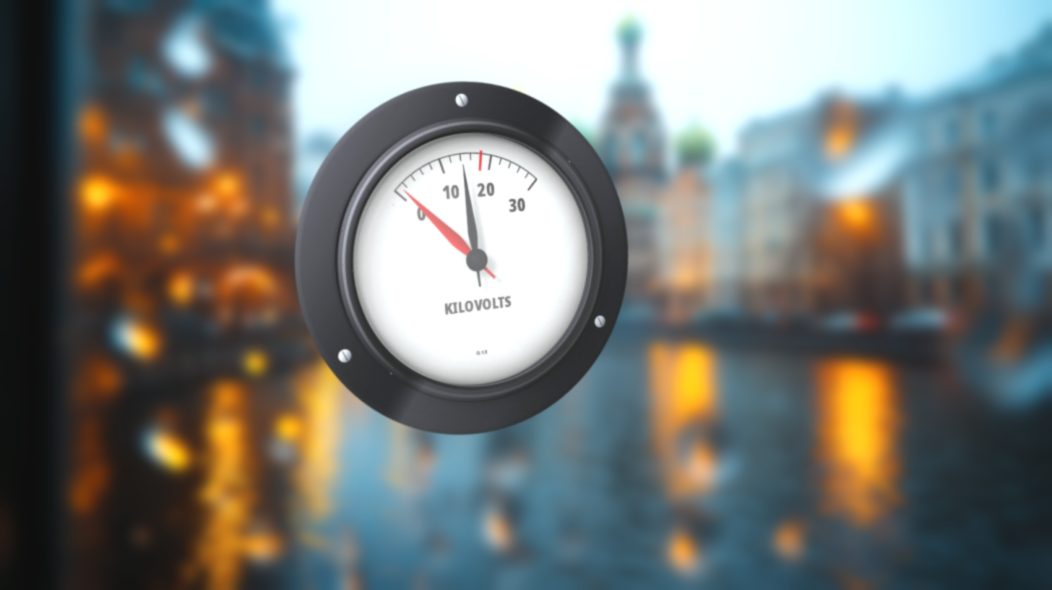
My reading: 1 kV
